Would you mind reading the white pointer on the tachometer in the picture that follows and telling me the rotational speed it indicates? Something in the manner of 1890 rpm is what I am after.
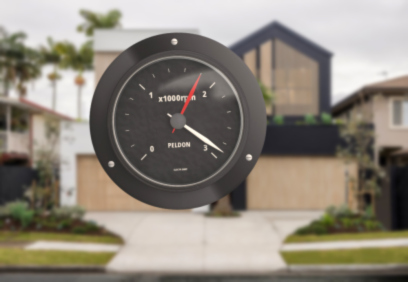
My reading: 2900 rpm
